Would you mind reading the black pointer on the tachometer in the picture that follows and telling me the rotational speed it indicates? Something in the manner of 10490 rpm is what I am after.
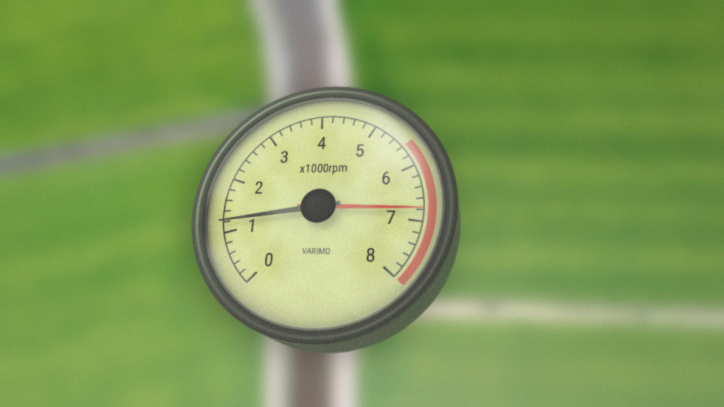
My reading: 1200 rpm
